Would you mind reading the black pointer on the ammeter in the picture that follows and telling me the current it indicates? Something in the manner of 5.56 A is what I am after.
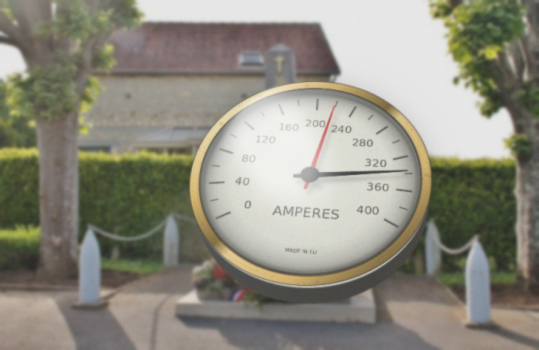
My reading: 340 A
